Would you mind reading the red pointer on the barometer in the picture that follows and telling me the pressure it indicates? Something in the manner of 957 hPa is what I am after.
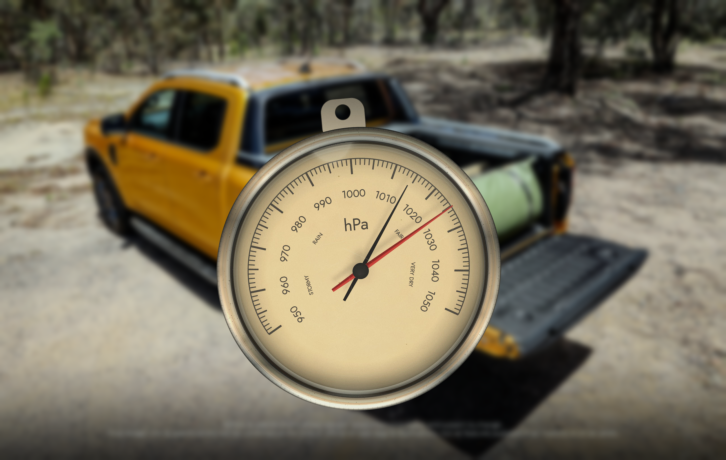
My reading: 1025 hPa
